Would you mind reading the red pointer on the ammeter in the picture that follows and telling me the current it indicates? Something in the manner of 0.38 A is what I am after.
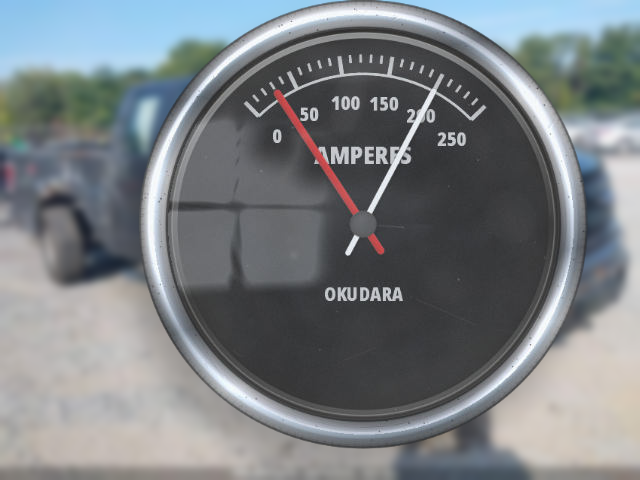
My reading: 30 A
